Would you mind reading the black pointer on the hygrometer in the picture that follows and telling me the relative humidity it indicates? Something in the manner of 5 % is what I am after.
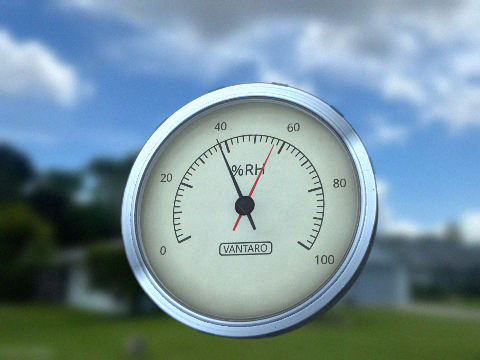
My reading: 38 %
